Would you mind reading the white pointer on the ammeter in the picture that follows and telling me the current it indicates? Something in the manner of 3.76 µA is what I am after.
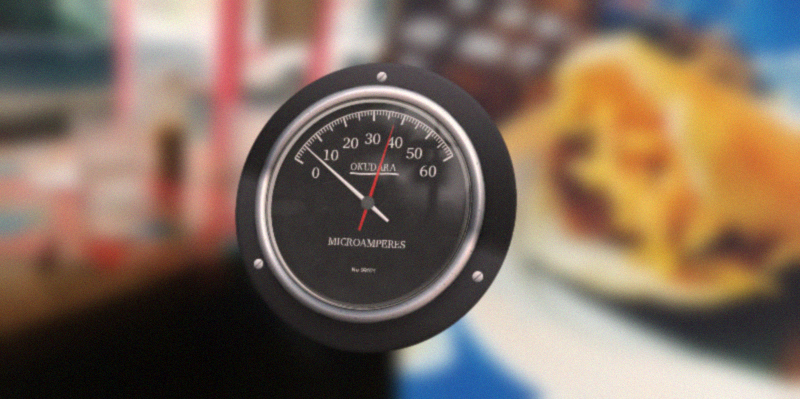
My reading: 5 µA
